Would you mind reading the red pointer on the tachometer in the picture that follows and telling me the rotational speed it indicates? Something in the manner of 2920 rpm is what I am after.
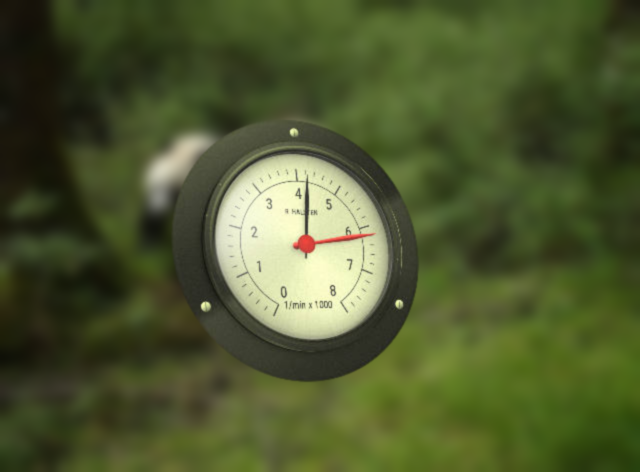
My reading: 6200 rpm
